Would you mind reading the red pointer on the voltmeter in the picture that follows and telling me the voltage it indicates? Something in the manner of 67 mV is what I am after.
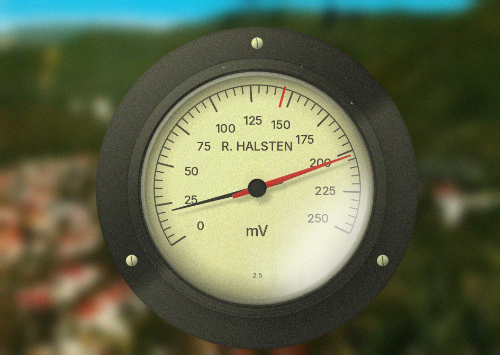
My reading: 202.5 mV
